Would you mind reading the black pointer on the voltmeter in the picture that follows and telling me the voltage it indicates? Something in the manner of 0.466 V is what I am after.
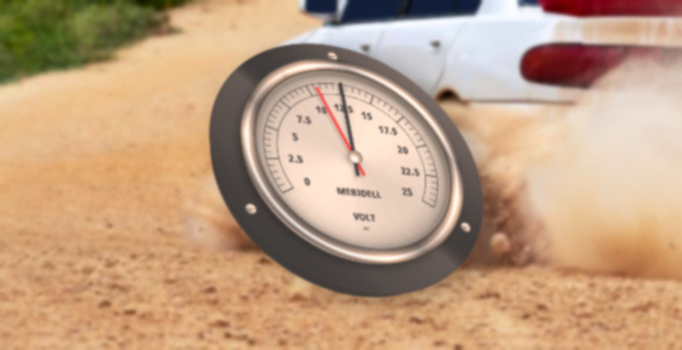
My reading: 12.5 V
